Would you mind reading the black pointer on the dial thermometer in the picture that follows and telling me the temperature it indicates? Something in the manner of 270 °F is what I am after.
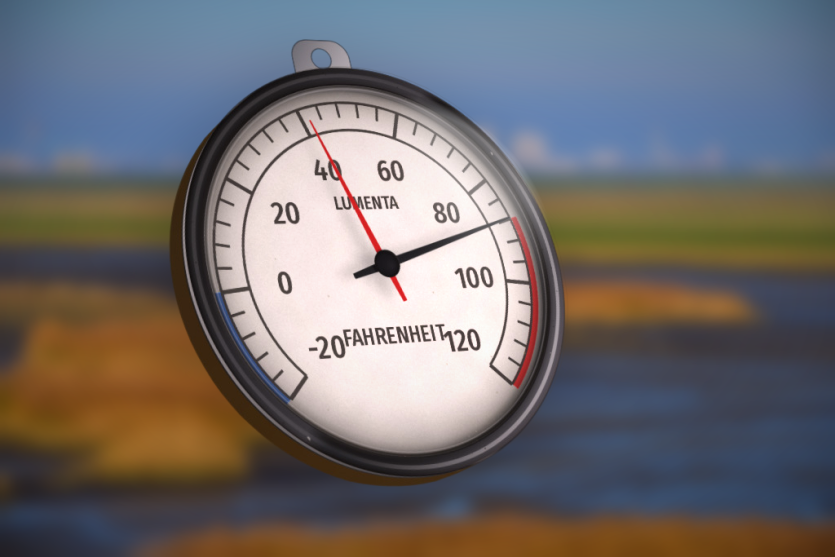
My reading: 88 °F
